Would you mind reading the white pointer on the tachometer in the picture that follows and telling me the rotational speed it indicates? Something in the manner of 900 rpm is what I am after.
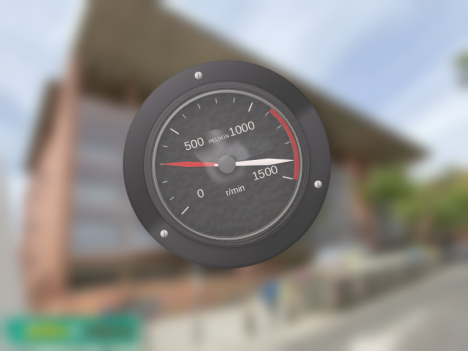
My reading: 1400 rpm
